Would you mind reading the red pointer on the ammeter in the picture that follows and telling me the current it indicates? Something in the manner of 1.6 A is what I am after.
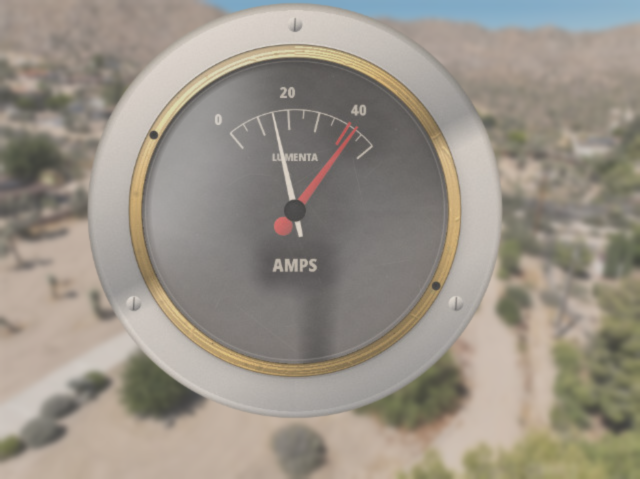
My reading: 42.5 A
